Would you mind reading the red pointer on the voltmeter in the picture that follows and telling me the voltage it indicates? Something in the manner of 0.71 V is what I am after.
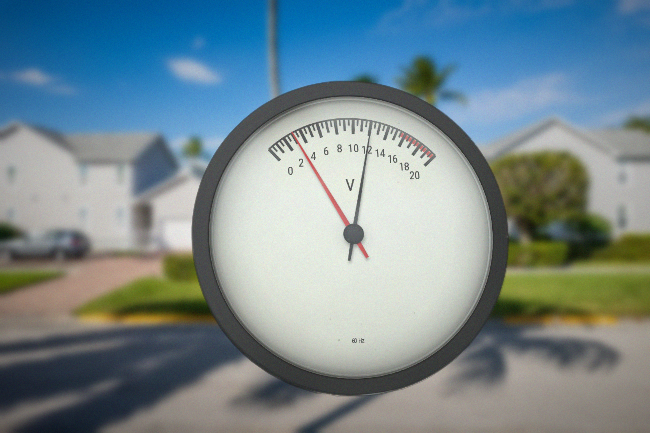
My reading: 3 V
